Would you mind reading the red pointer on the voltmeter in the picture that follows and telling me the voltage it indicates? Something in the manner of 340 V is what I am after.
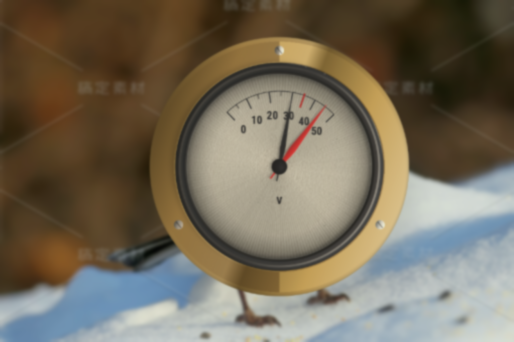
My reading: 45 V
